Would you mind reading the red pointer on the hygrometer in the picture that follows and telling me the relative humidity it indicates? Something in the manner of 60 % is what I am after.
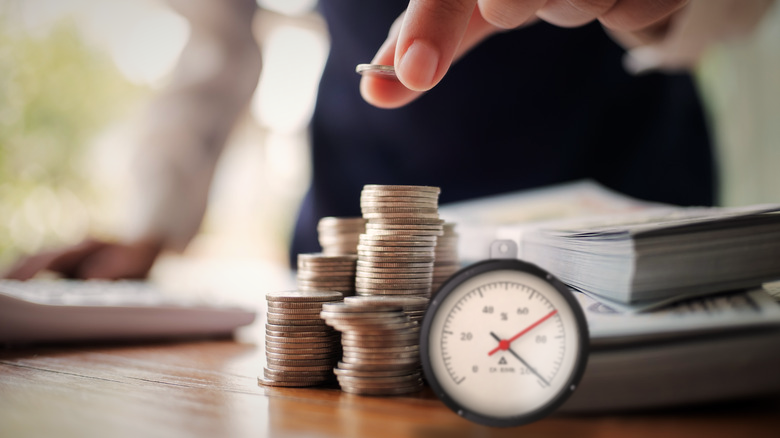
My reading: 70 %
